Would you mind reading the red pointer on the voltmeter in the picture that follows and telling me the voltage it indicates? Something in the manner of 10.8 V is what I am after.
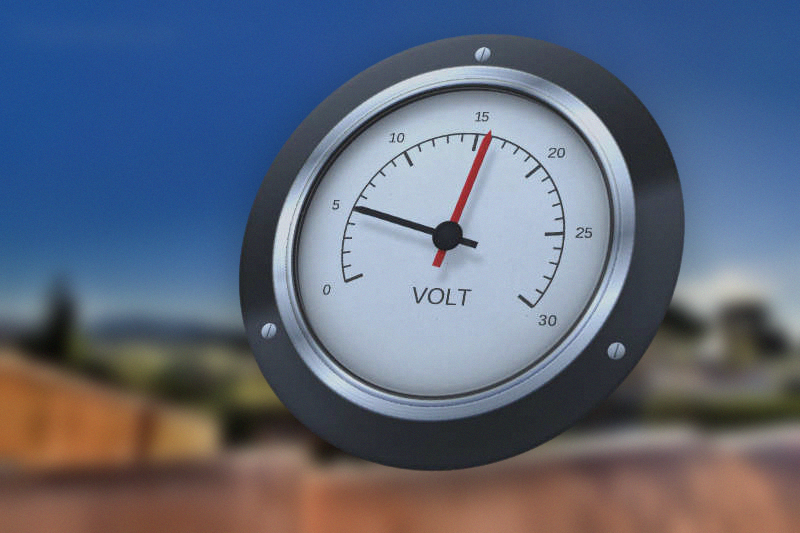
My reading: 16 V
